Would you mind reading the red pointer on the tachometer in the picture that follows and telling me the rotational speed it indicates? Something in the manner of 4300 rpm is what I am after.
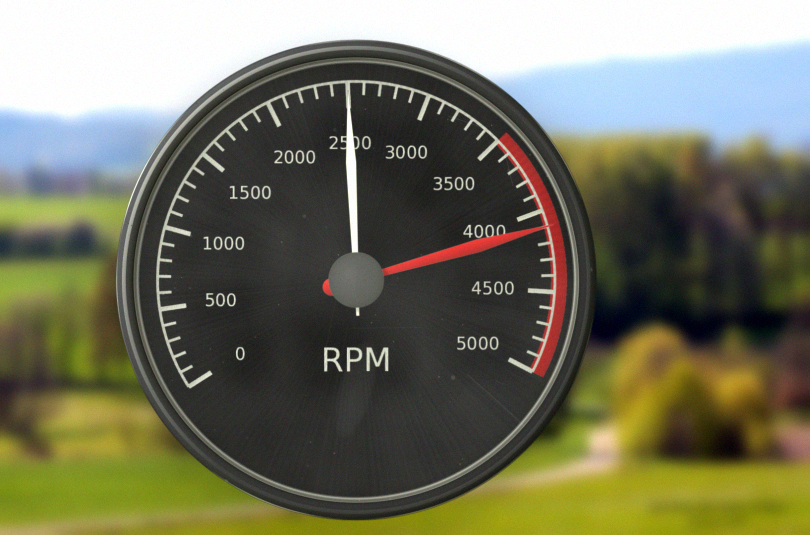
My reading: 4100 rpm
